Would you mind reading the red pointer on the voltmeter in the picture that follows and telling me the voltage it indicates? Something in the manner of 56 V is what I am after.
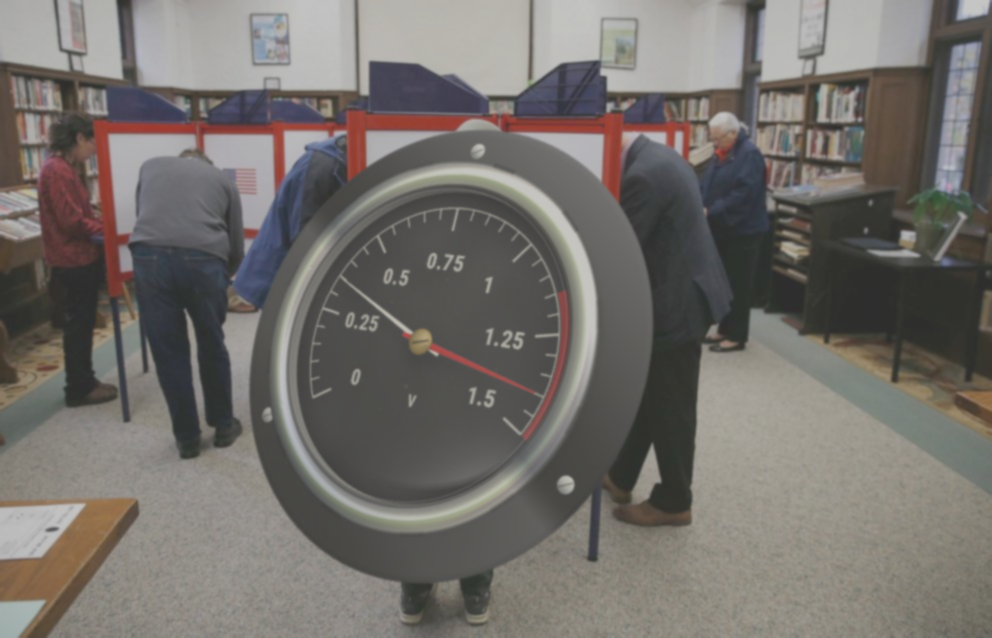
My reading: 1.4 V
